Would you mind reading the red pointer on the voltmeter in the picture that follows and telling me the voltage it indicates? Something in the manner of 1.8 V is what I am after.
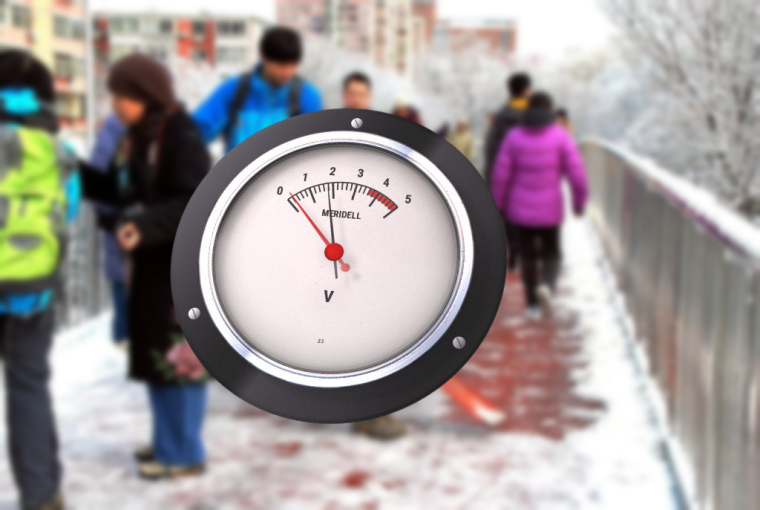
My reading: 0.2 V
